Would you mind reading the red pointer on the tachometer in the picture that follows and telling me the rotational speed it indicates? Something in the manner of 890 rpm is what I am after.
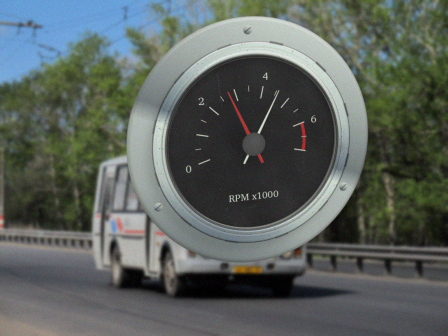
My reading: 2750 rpm
